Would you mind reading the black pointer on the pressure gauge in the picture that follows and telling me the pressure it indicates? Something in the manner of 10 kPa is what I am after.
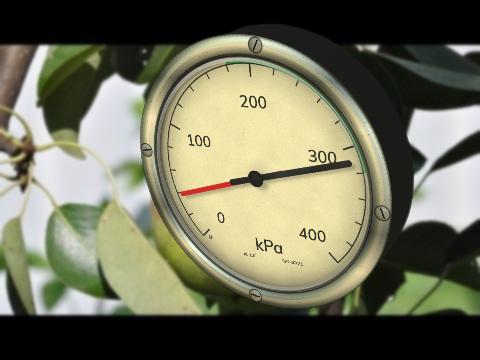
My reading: 310 kPa
